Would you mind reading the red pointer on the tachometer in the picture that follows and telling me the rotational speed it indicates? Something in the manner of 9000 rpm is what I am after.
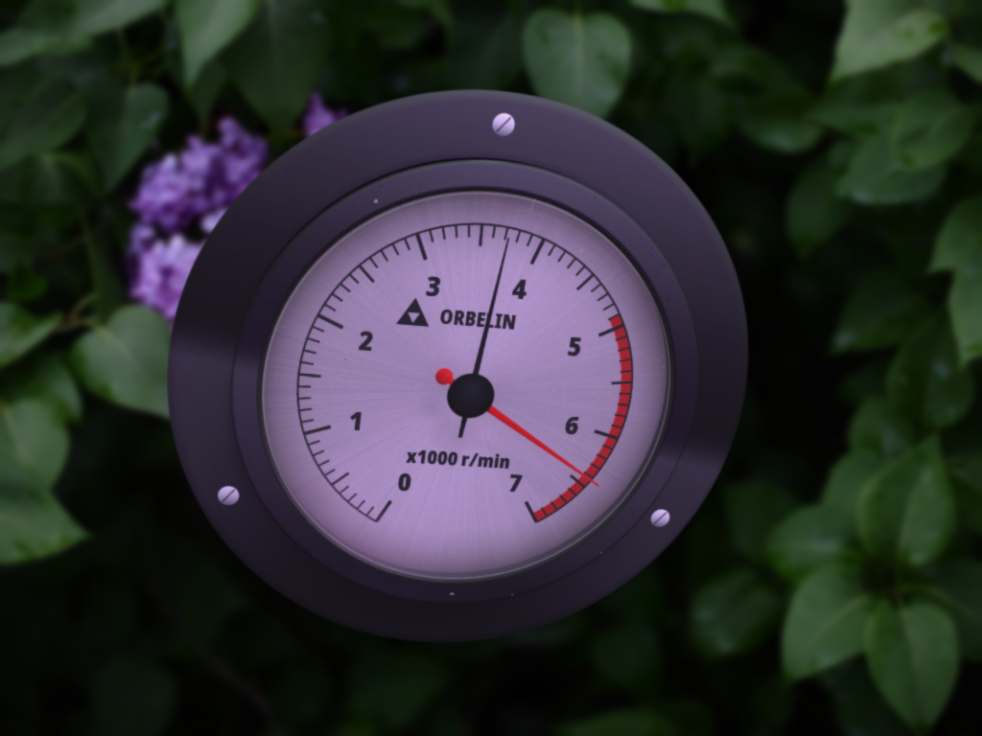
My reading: 6400 rpm
